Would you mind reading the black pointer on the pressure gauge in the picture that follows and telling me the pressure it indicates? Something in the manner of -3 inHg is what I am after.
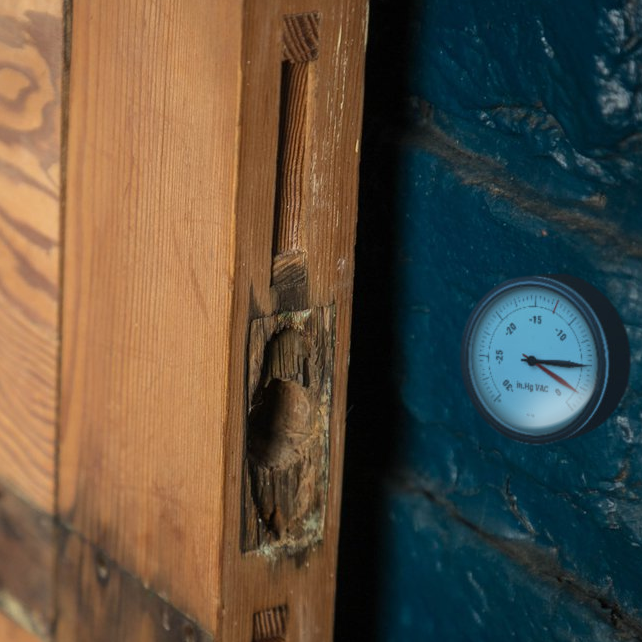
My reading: -5 inHg
